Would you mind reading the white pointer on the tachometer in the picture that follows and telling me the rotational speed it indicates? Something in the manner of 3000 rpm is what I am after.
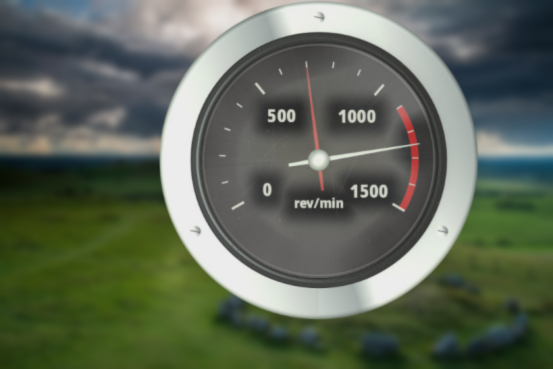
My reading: 1250 rpm
